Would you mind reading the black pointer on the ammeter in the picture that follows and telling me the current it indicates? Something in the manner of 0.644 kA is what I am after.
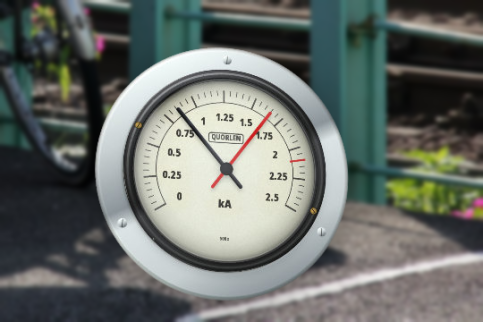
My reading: 0.85 kA
